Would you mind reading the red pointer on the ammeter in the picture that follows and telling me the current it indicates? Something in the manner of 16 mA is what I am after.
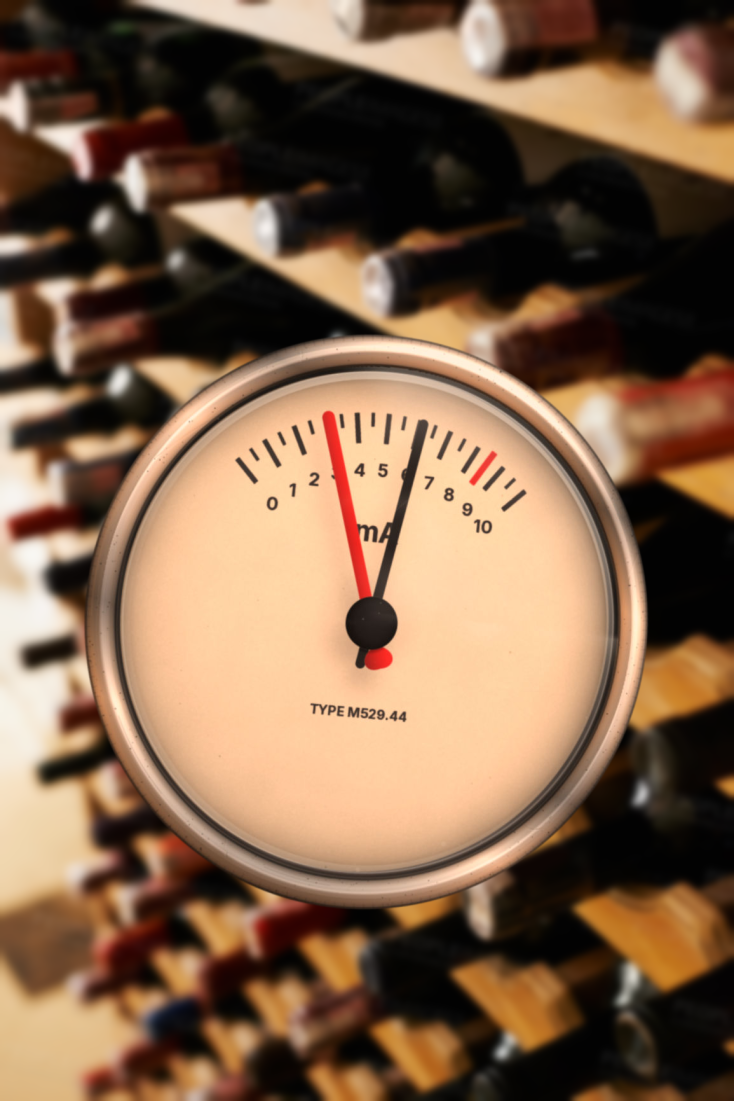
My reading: 3 mA
